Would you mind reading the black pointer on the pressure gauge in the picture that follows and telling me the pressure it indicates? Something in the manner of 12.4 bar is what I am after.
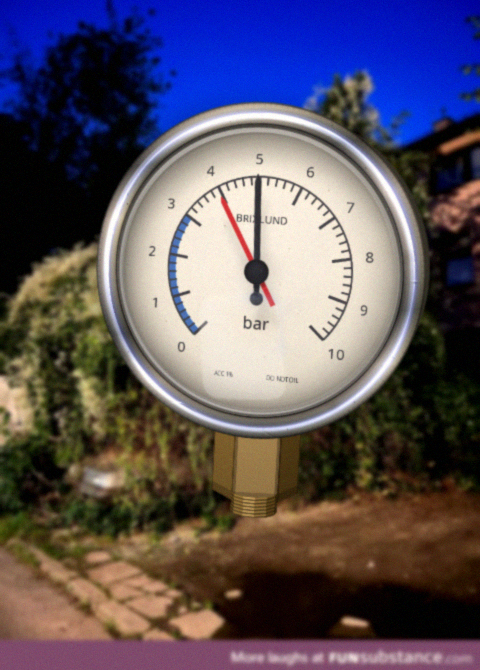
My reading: 5 bar
